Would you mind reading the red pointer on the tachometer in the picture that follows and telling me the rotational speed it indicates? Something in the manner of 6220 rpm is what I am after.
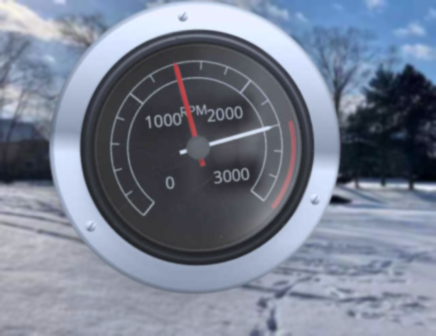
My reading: 1400 rpm
